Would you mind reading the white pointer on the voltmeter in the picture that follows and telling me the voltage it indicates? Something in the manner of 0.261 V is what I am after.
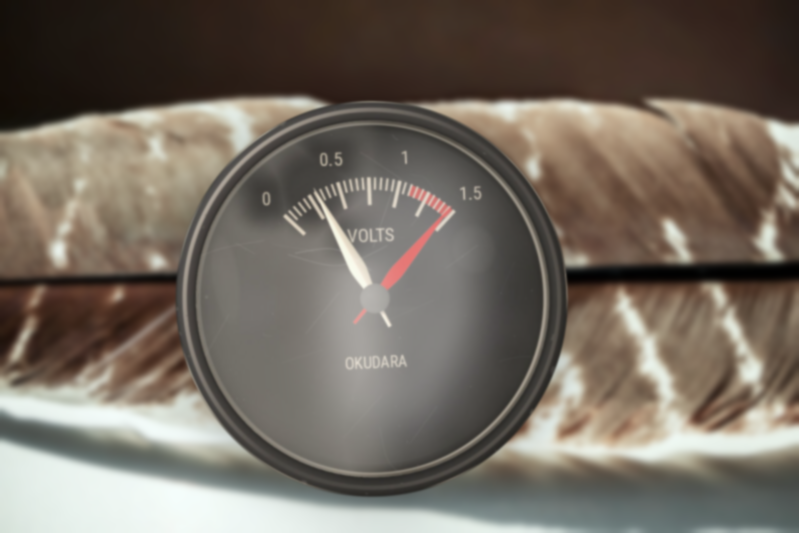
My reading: 0.3 V
